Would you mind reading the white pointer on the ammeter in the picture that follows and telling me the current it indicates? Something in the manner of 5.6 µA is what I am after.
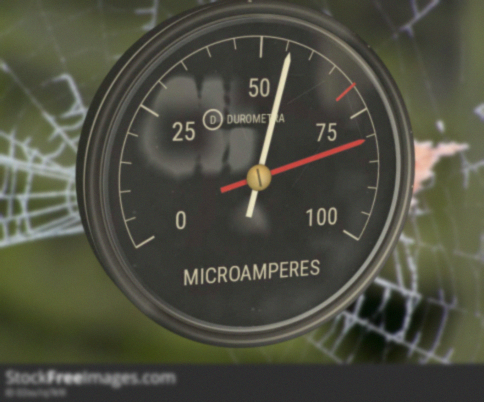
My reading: 55 µA
